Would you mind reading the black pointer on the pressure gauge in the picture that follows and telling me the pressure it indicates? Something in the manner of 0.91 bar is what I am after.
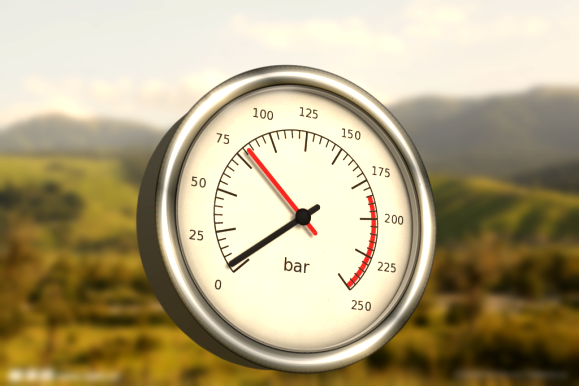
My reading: 5 bar
